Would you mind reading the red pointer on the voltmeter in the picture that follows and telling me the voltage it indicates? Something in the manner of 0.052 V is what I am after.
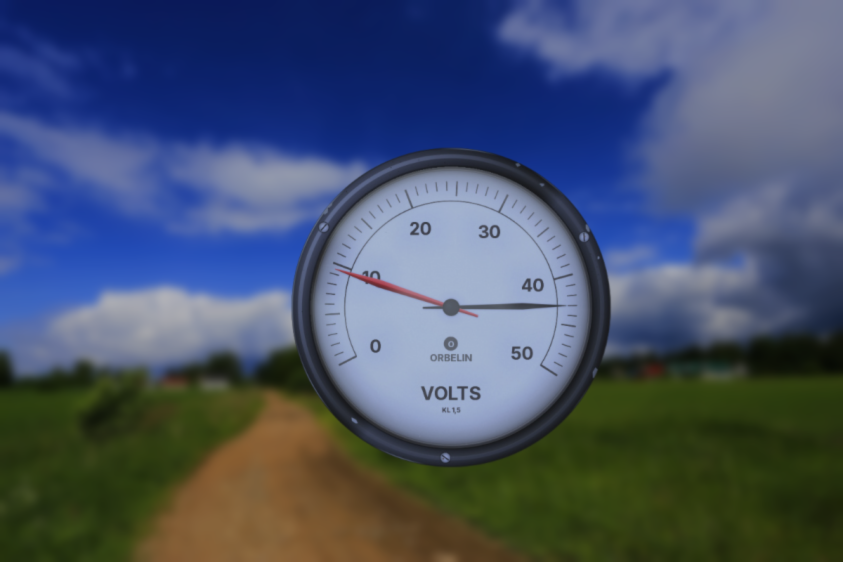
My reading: 9.5 V
